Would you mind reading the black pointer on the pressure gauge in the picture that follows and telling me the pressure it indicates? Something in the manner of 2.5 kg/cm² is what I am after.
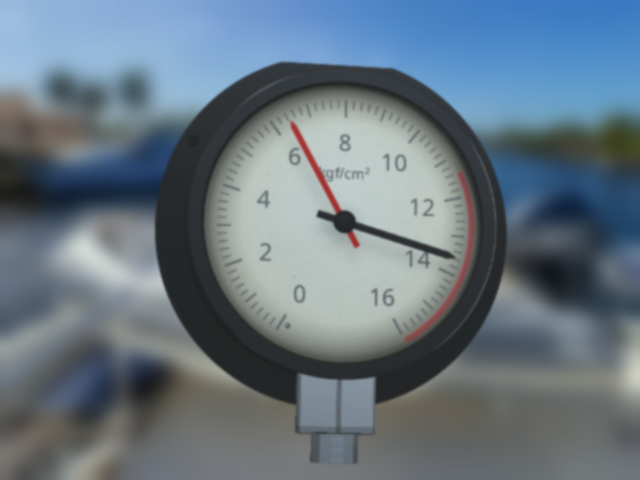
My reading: 13.6 kg/cm²
